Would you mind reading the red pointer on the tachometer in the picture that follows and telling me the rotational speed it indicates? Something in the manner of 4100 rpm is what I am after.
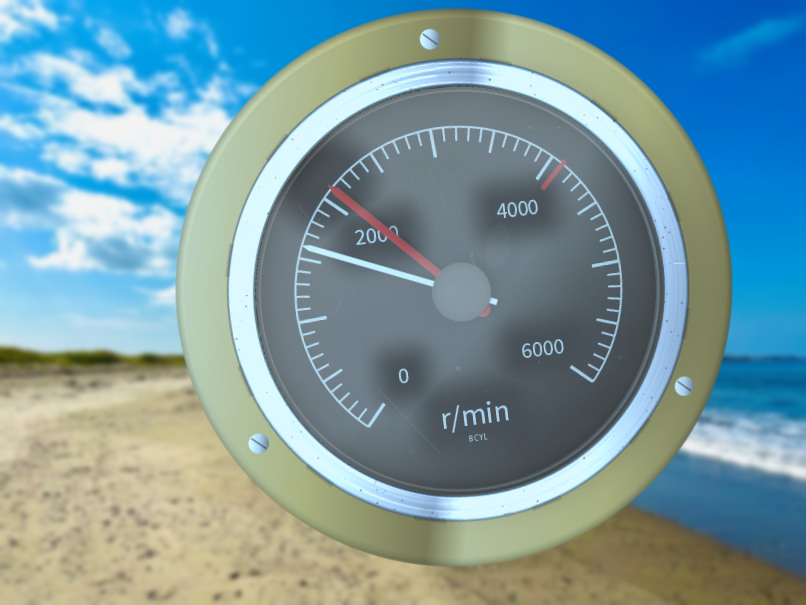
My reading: 2100 rpm
